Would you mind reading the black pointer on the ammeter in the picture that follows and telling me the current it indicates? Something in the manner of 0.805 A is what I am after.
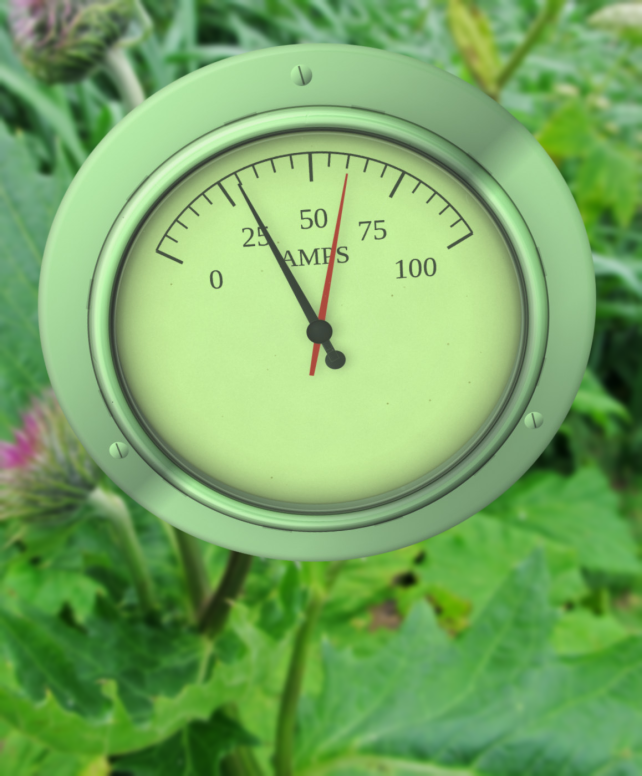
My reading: 30 A
